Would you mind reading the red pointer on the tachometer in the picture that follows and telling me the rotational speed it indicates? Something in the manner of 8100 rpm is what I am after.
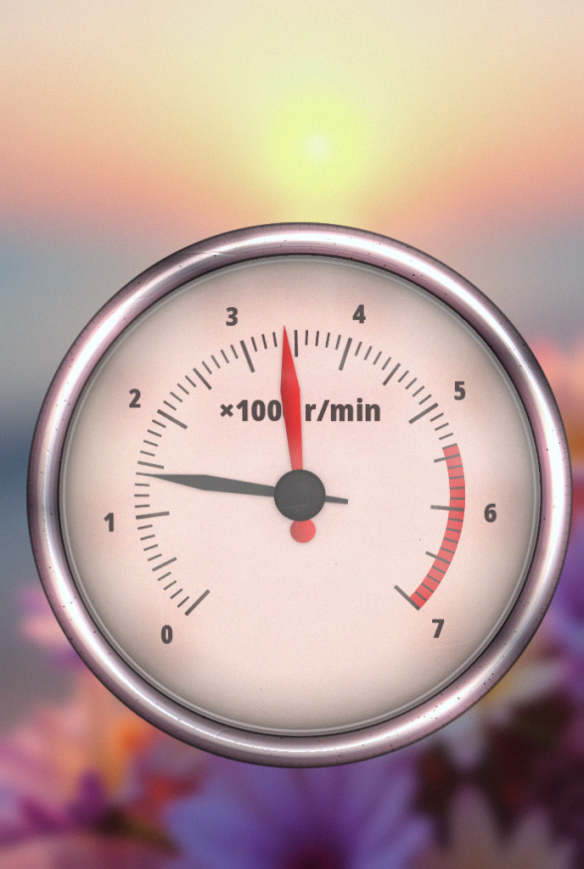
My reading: 3400 rpm
